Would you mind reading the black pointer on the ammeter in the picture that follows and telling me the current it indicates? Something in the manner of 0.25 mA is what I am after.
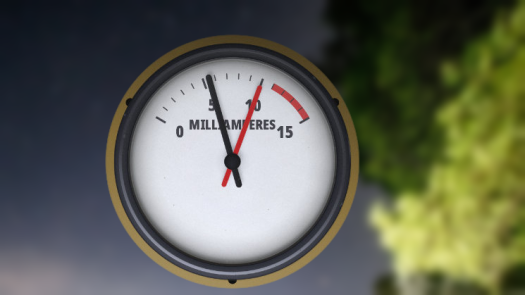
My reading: 5.5 mA
